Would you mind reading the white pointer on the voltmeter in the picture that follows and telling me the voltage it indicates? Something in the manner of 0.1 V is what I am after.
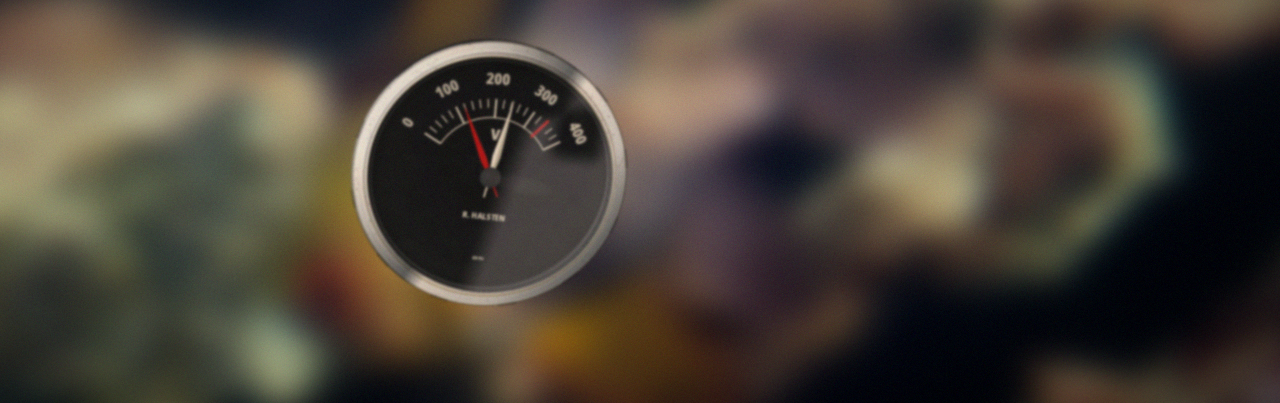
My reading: 240 V
